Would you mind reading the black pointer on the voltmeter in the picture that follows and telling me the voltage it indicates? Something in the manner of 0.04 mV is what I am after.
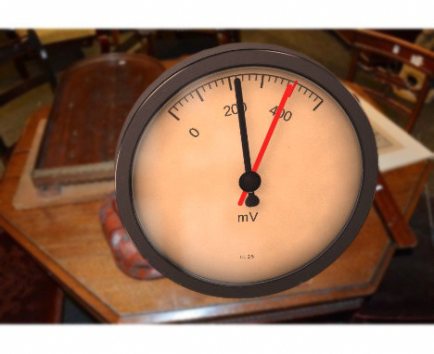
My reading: 220 mV
